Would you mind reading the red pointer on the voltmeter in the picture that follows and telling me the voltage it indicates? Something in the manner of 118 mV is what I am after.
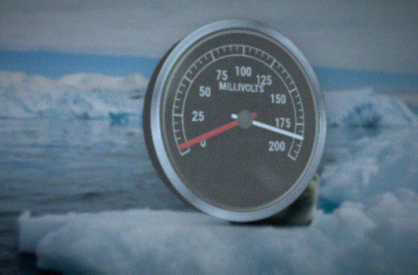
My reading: 5 mV
